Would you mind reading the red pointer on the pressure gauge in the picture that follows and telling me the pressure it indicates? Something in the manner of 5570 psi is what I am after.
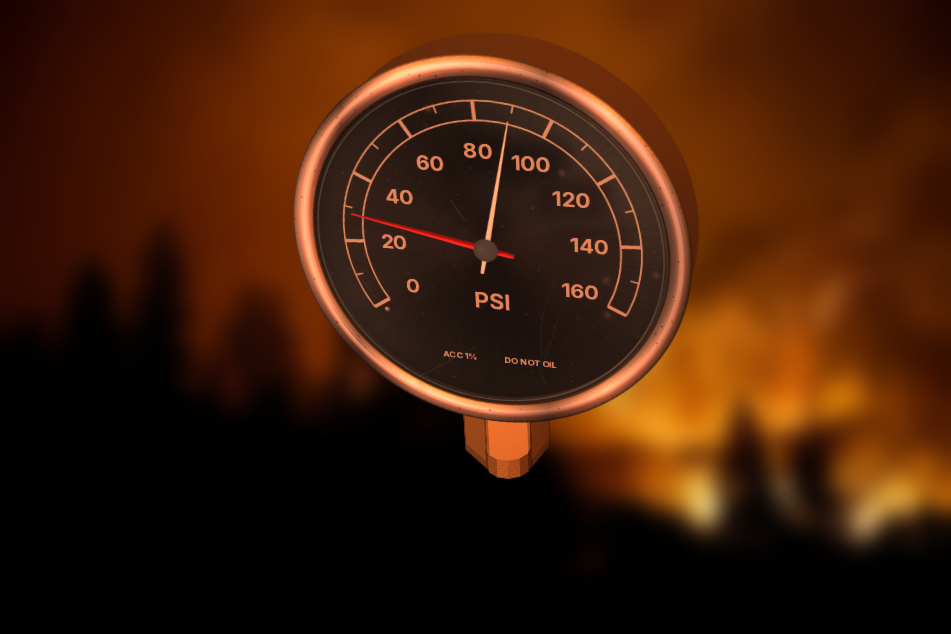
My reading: 30 psi
